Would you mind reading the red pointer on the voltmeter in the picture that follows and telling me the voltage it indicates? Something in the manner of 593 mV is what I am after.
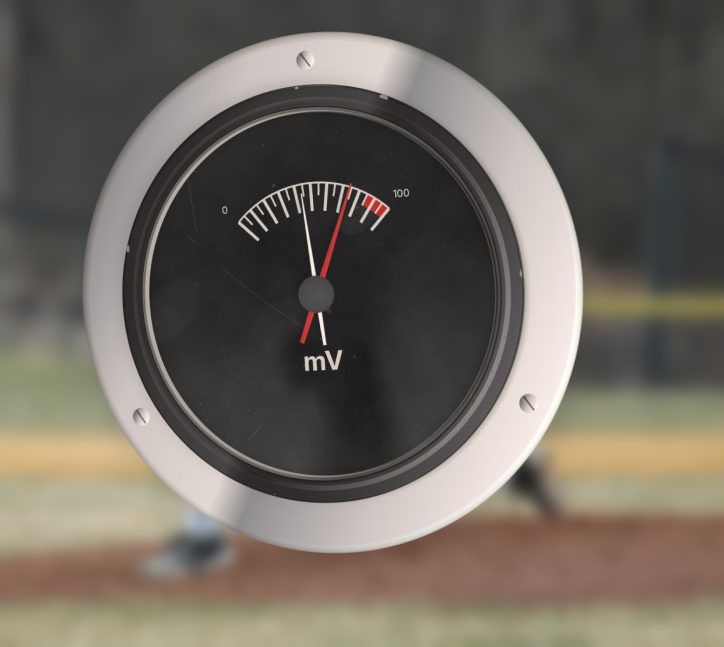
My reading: 75 mV
